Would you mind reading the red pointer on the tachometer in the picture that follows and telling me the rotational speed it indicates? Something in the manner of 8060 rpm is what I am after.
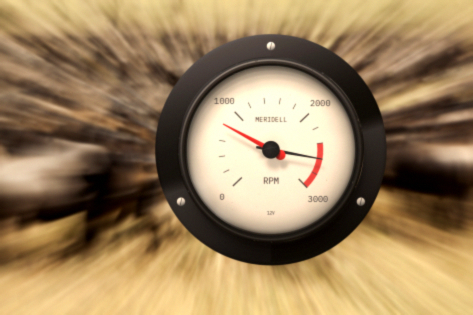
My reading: 800 rpm
